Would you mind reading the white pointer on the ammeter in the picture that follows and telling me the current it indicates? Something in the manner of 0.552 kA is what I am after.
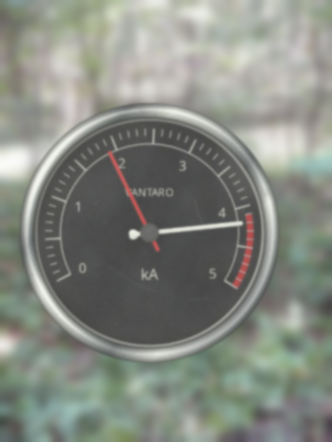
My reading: 4.2 kA
